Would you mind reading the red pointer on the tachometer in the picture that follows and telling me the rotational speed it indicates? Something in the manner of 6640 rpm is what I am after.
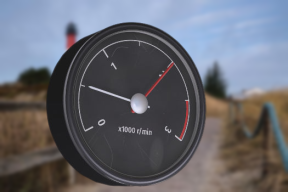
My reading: 2000 rpm
